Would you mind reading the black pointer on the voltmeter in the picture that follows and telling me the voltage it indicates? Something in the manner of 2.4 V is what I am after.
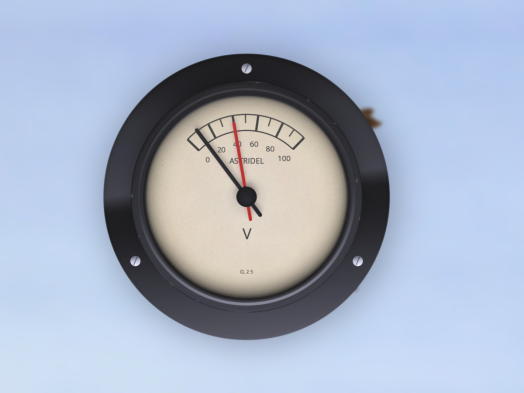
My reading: 10 V
